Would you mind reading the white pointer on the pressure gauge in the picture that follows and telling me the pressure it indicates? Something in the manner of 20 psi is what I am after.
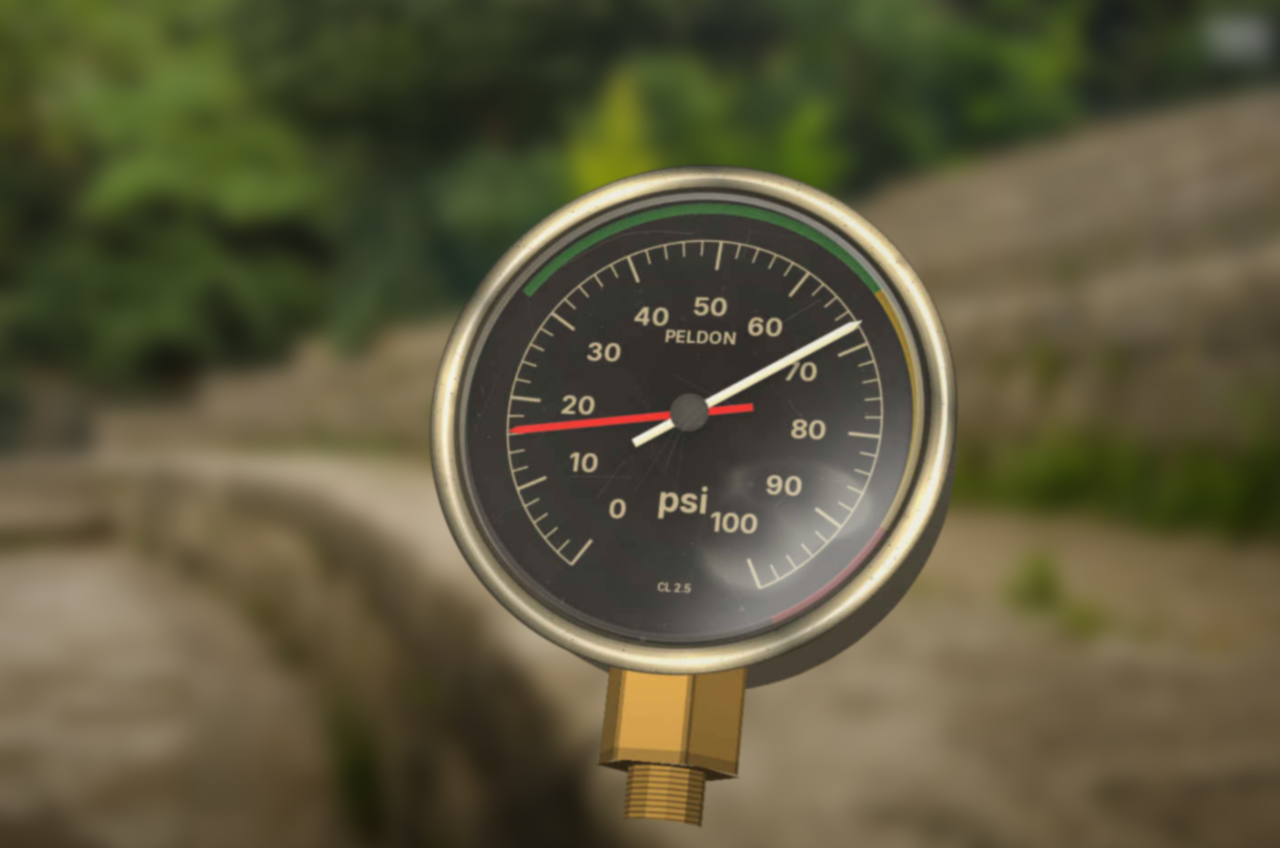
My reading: 68 psi
